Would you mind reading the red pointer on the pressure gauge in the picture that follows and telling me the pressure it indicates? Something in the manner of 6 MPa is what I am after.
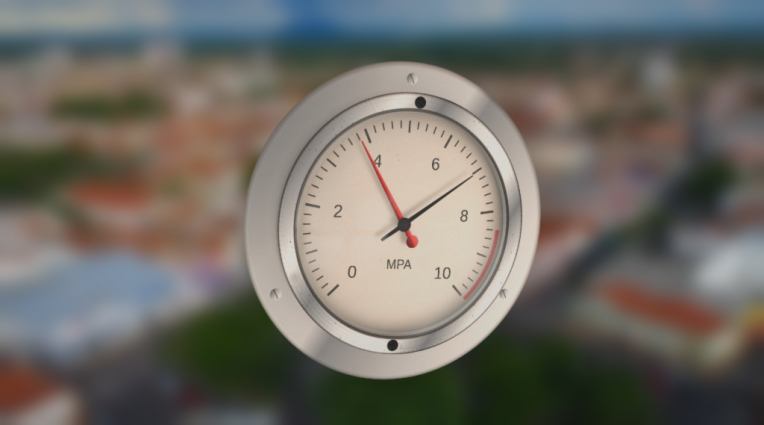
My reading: 3.8 MPa
